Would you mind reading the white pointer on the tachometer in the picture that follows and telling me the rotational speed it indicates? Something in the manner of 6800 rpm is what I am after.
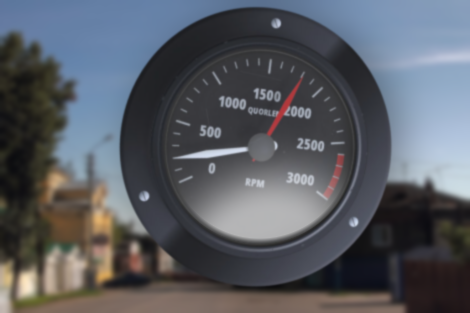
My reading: 200 rpm
